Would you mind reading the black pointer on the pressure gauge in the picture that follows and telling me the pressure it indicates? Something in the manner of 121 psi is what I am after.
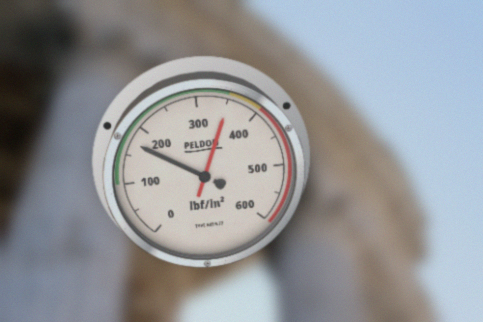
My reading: 175 psi
